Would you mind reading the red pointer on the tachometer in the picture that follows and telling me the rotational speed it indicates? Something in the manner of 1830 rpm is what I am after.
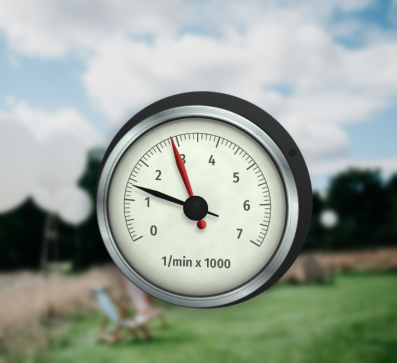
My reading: 2900 rpm
